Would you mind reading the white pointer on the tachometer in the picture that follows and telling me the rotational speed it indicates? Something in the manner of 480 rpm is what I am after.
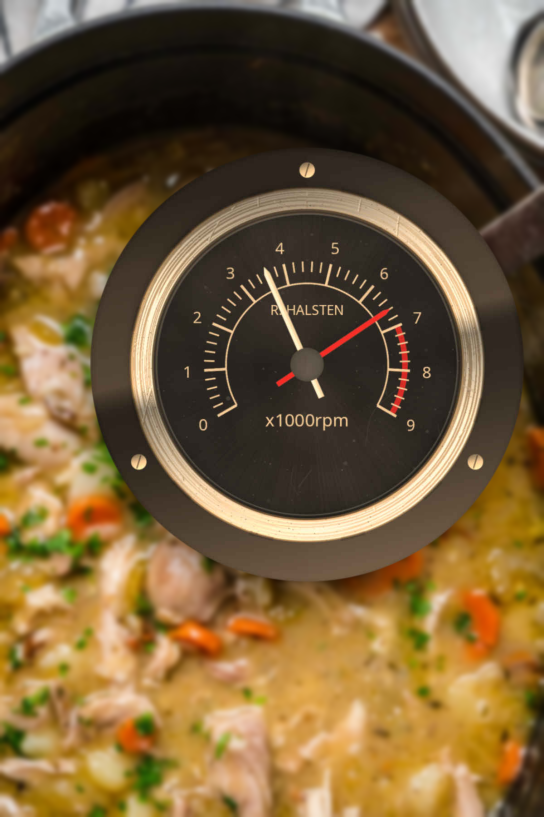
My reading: 3600 rpm
